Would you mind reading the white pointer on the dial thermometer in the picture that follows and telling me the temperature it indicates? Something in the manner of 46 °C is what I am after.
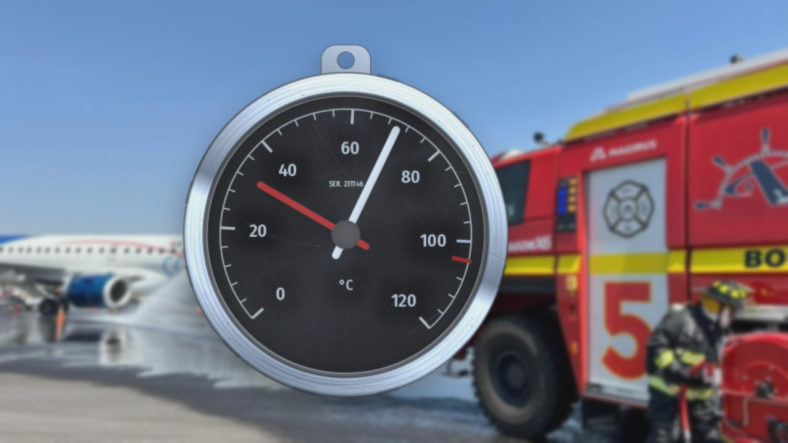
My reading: 70 °C
